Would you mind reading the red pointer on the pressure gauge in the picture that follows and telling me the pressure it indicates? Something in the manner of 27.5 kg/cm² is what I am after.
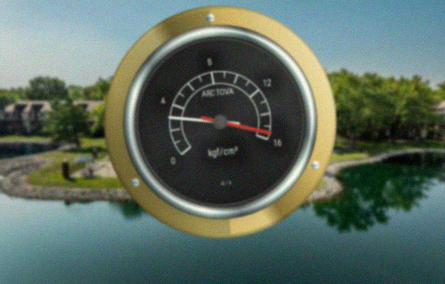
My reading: 15.5 kg/cm²
